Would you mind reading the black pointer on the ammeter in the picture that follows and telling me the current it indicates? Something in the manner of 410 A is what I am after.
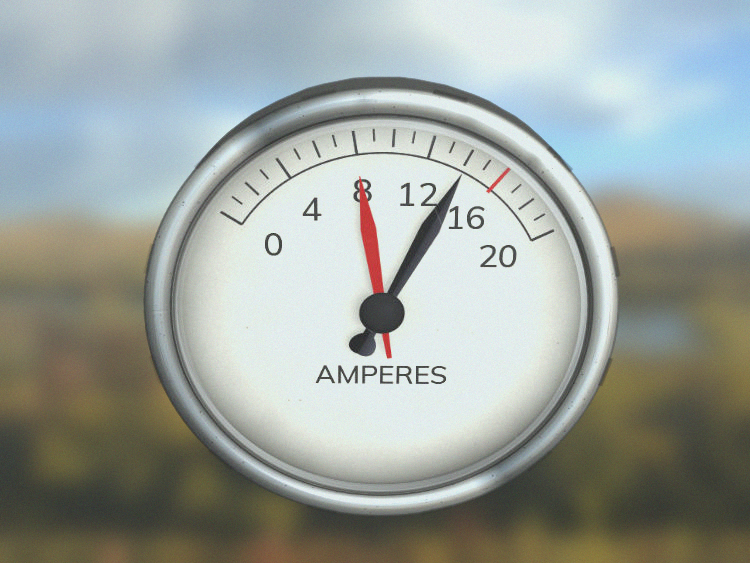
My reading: 14 A
